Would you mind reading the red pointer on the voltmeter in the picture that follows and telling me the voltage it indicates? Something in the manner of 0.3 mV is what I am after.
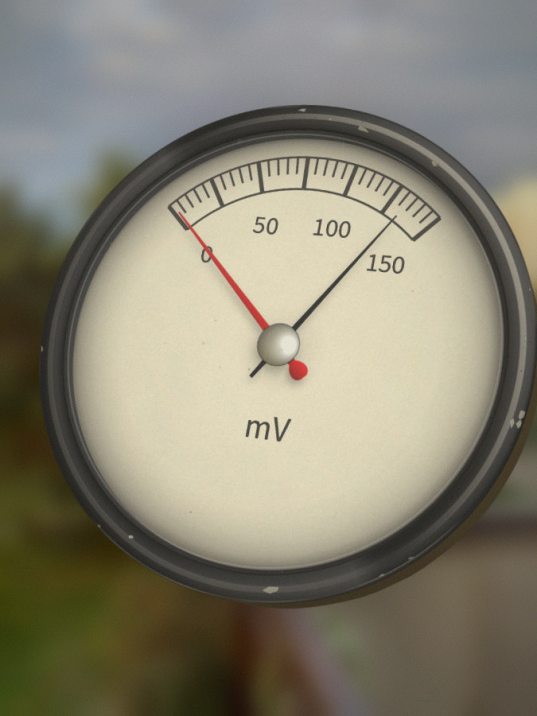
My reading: 2.5 mV
